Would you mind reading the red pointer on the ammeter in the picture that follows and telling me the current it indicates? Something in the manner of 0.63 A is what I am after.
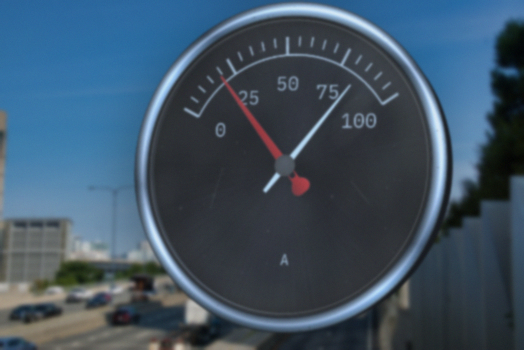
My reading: 20 A
